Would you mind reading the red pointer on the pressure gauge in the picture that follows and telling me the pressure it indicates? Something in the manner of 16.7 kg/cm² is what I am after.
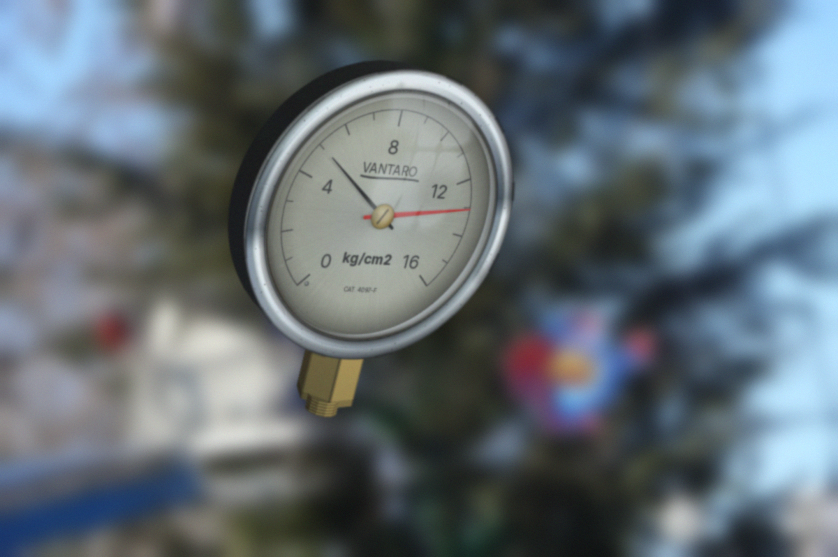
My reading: 13 kg/cm²
